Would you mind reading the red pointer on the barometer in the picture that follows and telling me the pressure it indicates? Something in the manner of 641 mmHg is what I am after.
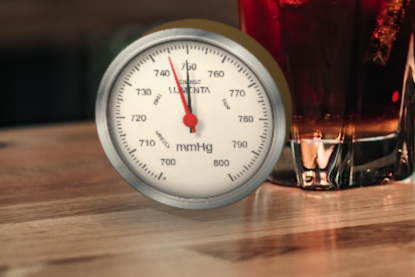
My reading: 745 mmHg
